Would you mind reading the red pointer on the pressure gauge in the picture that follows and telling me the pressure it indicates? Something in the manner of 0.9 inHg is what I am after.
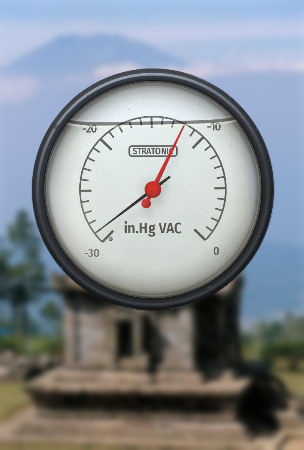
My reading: -12 inHg
